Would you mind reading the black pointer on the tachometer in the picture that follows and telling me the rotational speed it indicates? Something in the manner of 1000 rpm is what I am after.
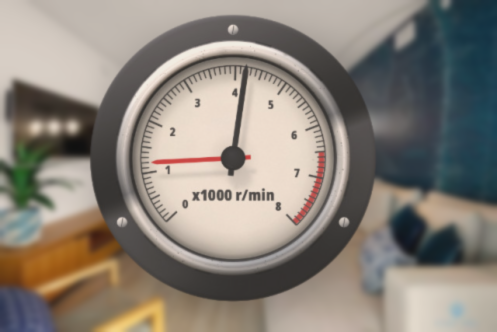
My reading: 4200 rpm
